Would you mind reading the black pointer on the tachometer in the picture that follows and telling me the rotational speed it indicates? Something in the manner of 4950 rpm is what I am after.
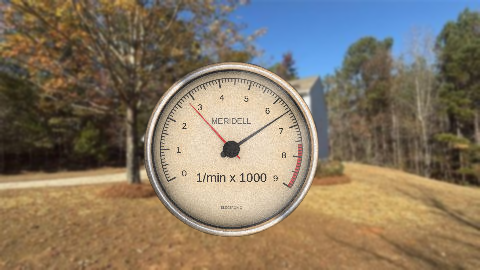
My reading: 6500 rpm
